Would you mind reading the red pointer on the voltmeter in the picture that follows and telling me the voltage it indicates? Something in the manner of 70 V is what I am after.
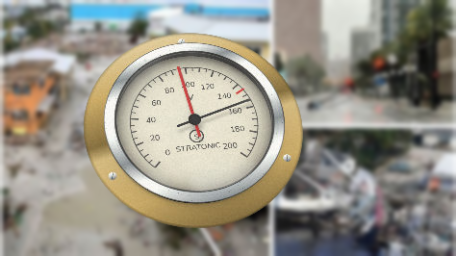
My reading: 95 V
